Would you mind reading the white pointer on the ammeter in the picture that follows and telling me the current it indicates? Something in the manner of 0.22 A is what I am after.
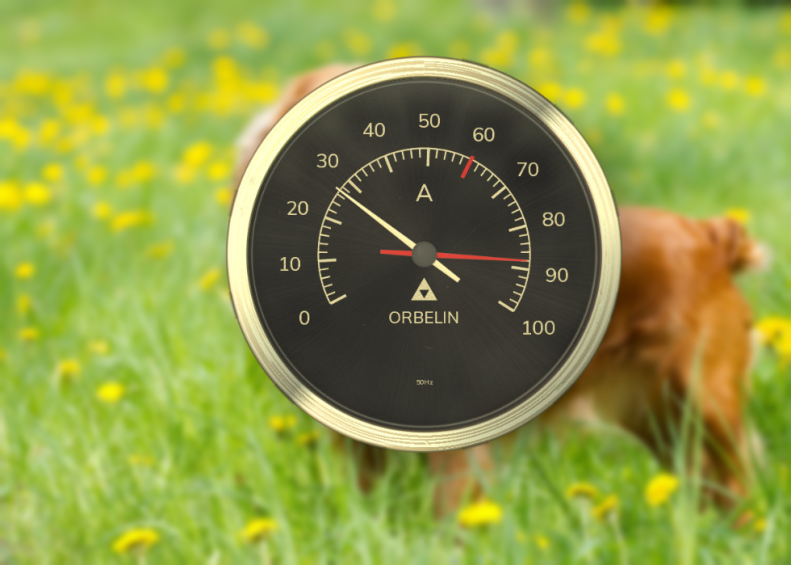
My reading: 27 A
